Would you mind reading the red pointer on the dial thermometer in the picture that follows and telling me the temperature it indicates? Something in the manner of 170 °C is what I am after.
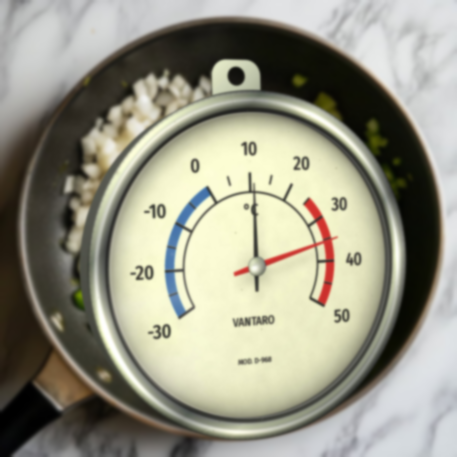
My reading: 35 °C
